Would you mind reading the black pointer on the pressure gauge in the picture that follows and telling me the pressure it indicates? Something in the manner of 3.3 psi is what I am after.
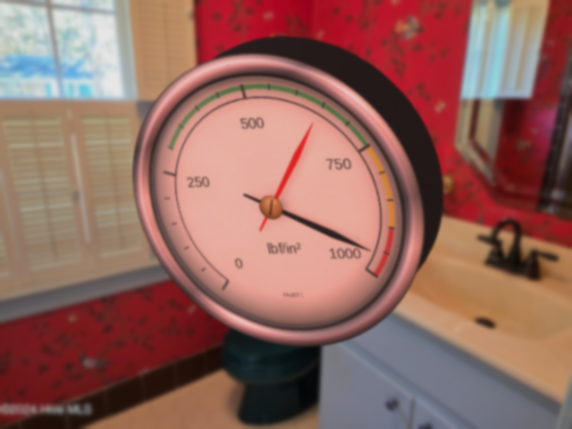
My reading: 950 psi
